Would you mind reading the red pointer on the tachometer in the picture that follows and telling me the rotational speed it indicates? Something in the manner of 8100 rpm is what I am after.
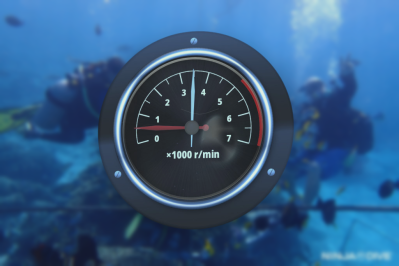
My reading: 500 rpm
